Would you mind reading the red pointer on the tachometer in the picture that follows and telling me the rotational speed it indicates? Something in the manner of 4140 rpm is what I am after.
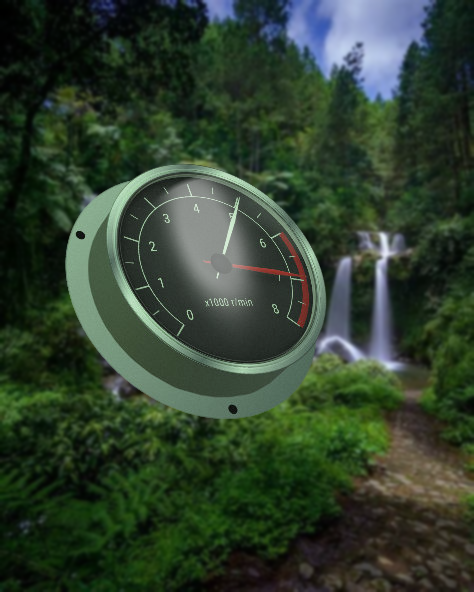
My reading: 7000 rpm
